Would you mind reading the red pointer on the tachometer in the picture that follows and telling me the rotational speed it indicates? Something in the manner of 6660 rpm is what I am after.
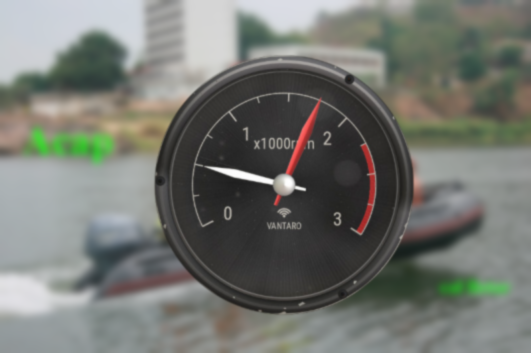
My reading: 1750 rpm
